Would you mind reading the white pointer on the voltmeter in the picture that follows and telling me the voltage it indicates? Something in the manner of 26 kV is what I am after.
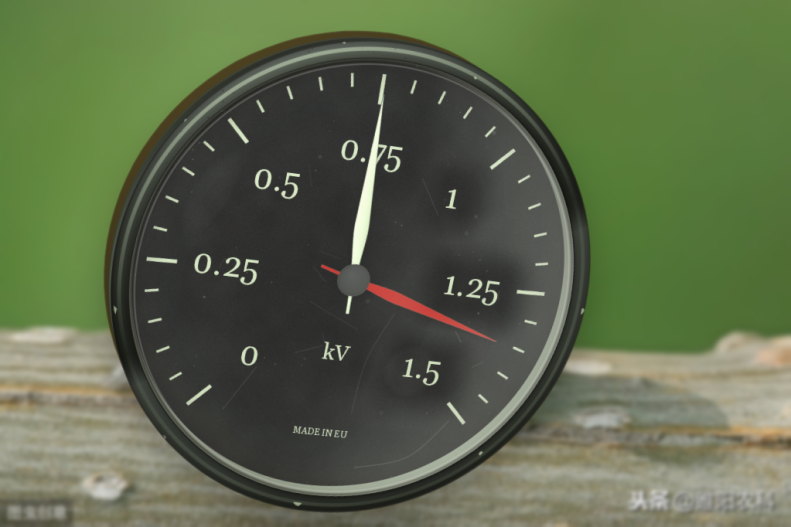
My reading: 0.75 kV
